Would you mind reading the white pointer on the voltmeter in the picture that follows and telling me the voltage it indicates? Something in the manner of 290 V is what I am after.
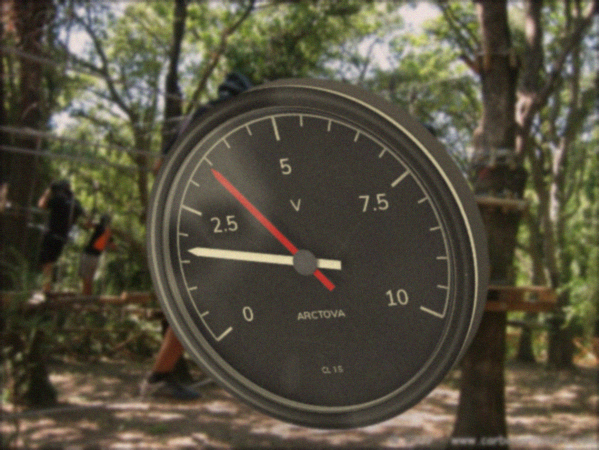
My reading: 1.75 V
